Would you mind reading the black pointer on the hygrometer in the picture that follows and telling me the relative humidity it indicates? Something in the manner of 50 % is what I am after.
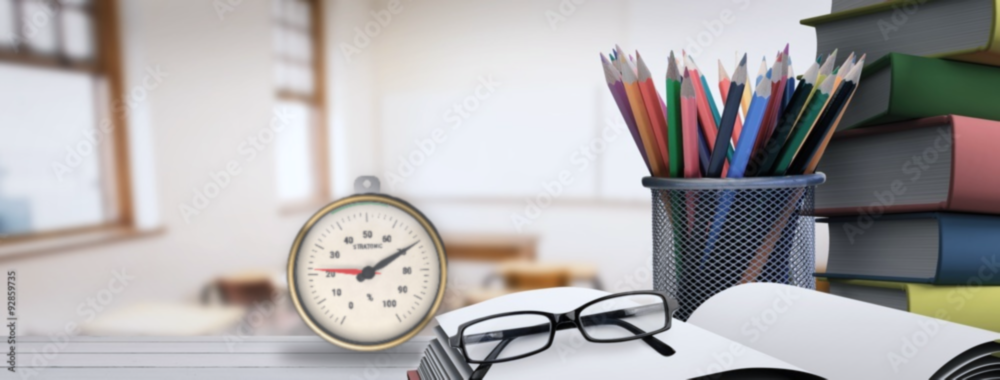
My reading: 70 %
